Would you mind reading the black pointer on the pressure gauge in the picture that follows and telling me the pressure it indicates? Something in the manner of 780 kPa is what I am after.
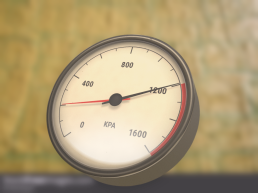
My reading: 1200 kPa
